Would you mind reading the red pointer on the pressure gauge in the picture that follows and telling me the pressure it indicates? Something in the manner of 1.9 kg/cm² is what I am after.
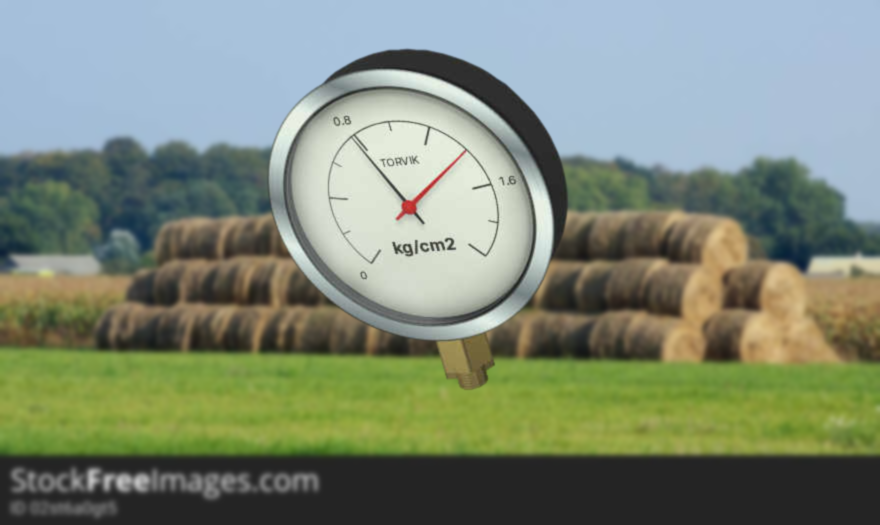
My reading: 1.4 kg/cm²
